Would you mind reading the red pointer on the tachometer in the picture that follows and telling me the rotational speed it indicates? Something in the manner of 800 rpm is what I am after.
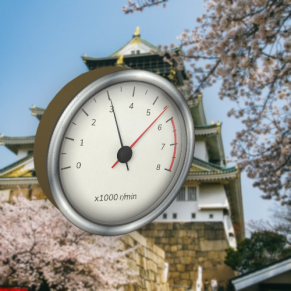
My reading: 5500 rpm
